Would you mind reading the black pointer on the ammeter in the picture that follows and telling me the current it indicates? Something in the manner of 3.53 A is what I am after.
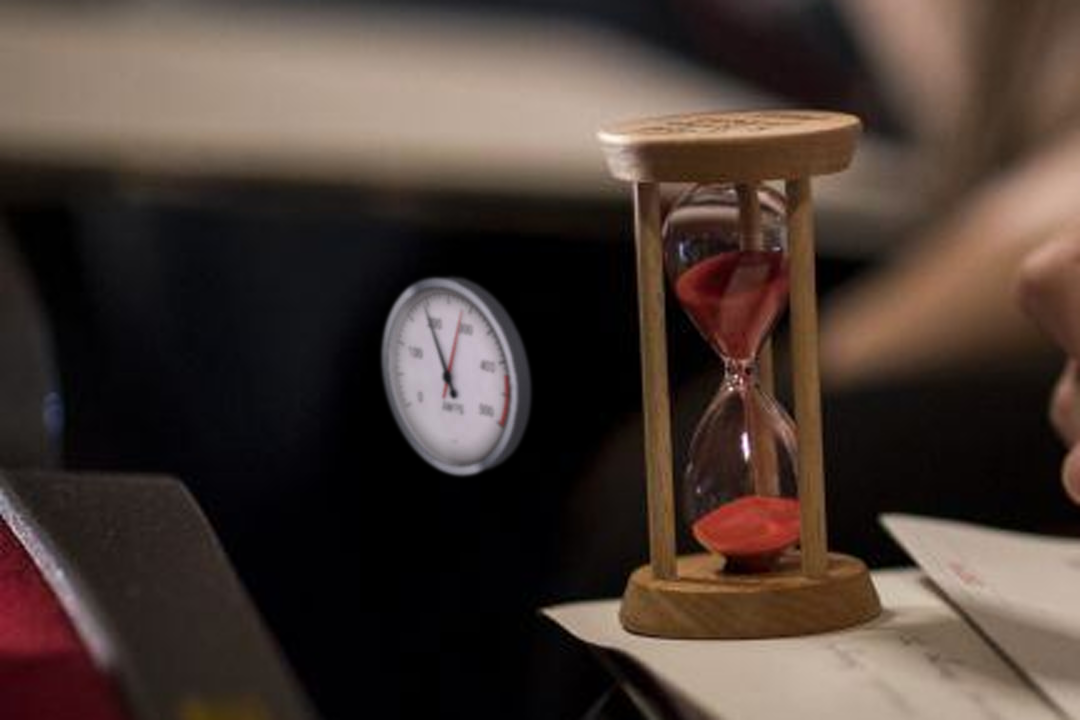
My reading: 200 A
